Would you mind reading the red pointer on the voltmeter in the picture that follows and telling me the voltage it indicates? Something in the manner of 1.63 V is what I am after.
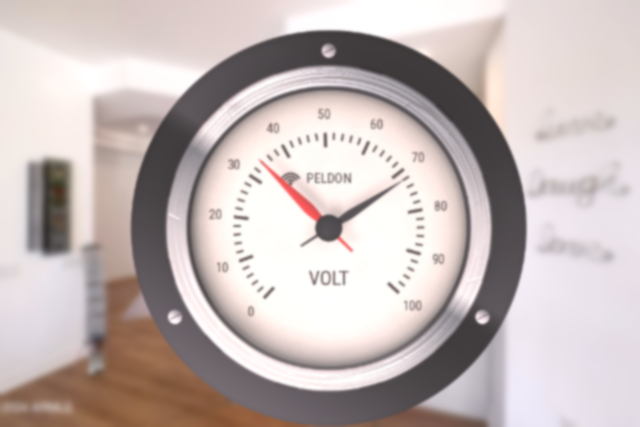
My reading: 34 V
